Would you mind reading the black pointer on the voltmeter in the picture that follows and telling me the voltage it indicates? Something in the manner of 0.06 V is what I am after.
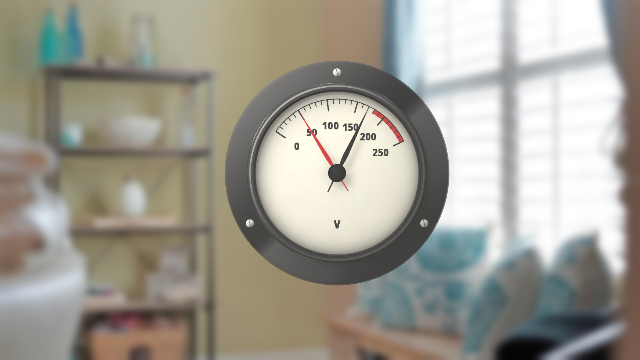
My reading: 170 V
